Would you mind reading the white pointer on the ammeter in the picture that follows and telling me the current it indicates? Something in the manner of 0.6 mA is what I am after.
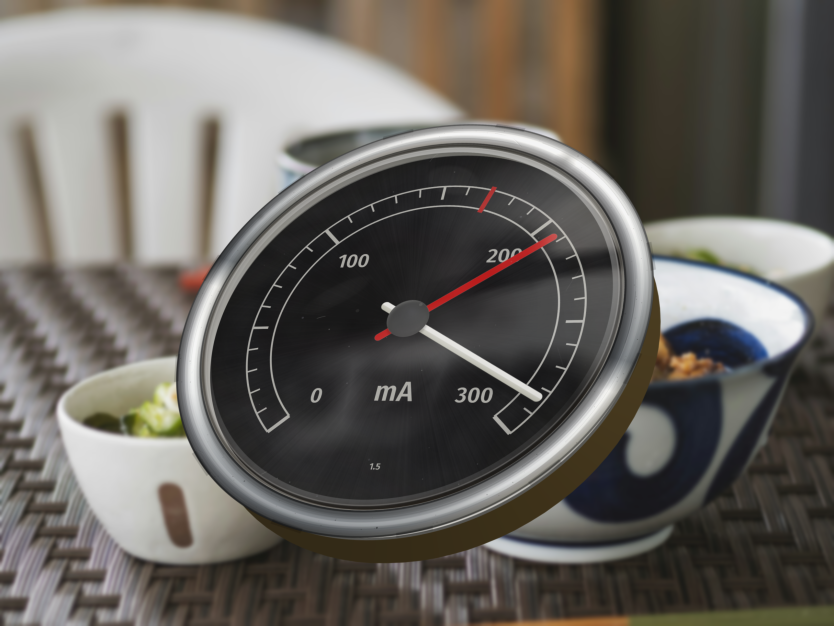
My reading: 285 mA
